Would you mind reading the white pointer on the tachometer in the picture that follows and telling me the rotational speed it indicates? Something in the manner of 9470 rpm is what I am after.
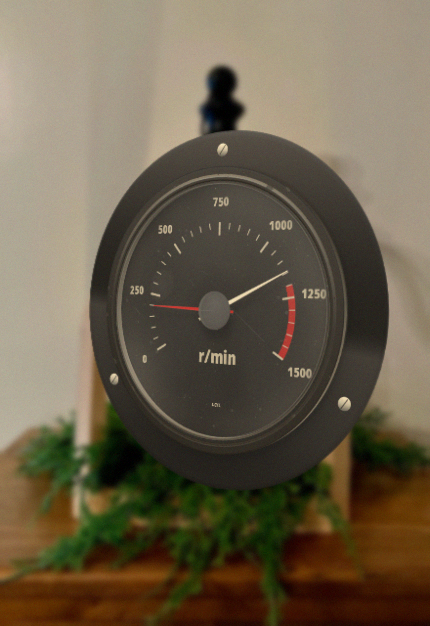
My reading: 1150 rpm
